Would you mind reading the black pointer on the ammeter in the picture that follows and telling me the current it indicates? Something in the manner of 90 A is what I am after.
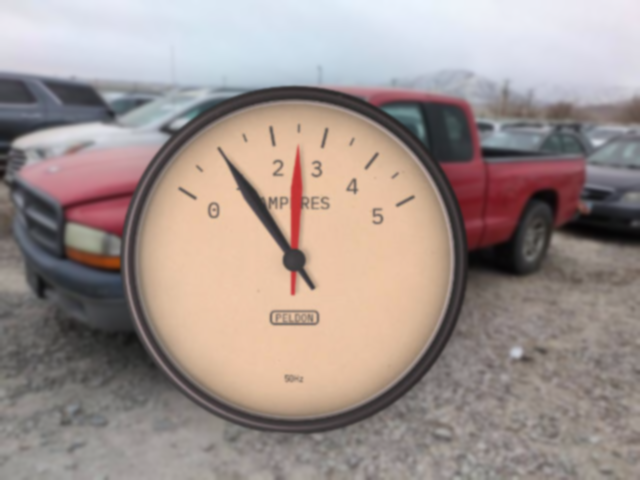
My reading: 1 A
